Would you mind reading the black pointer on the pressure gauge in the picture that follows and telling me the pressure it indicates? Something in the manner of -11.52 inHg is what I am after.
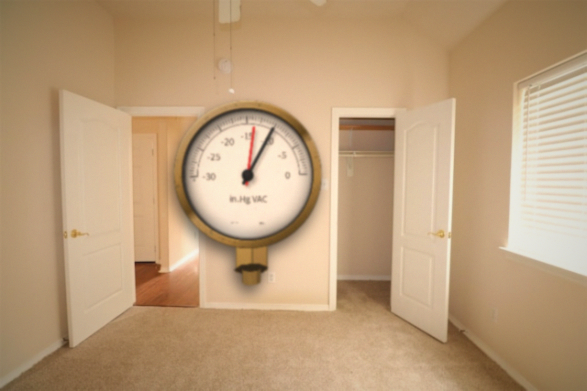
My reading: -10 inHg
